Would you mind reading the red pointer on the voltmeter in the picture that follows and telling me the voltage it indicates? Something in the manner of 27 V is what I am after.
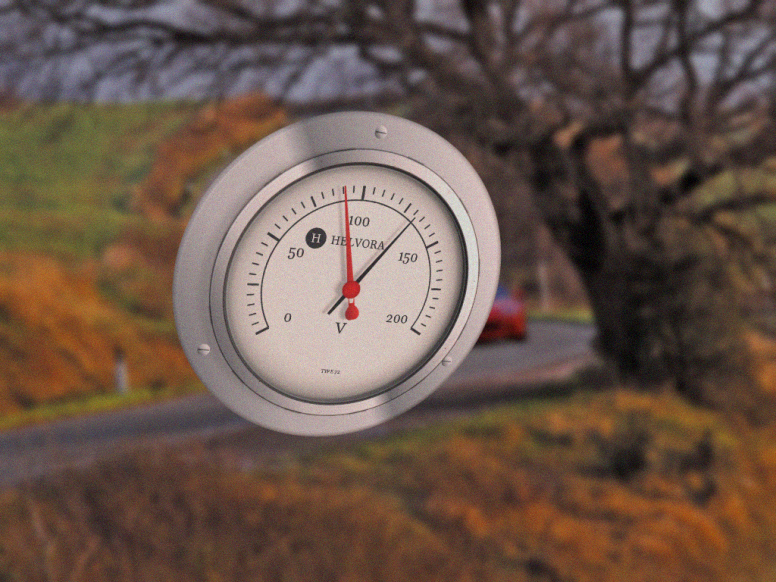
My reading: 90 V
